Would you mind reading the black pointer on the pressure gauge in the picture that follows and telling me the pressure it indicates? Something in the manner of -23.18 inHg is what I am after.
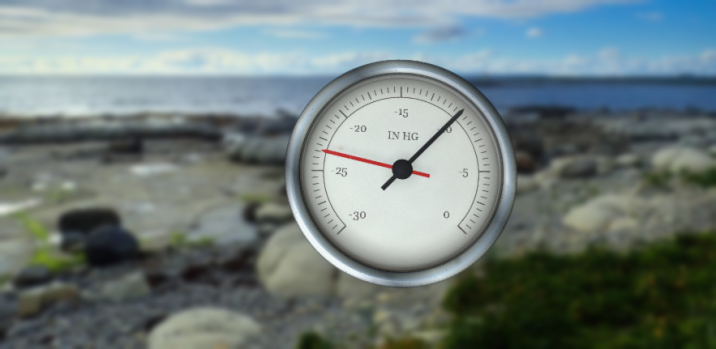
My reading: -10 inHg
